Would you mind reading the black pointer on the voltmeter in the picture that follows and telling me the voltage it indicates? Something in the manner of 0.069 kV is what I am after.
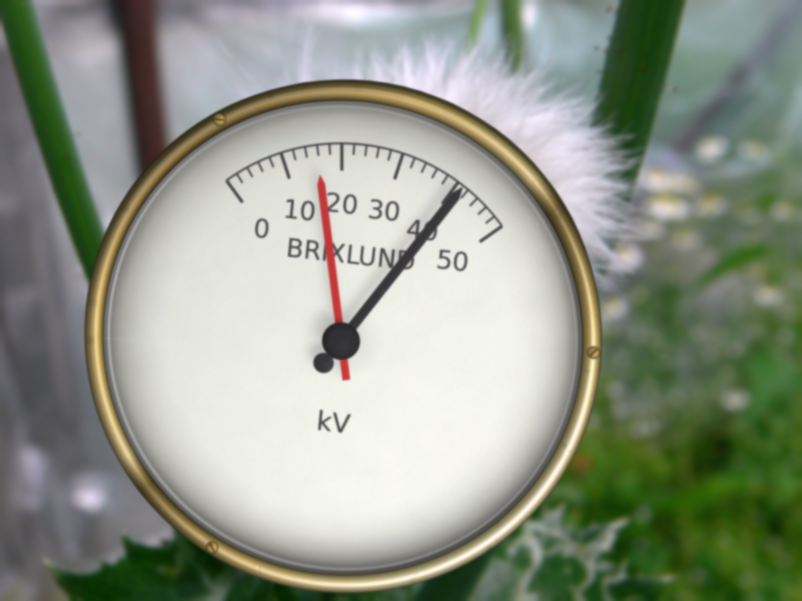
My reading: 41 kV
